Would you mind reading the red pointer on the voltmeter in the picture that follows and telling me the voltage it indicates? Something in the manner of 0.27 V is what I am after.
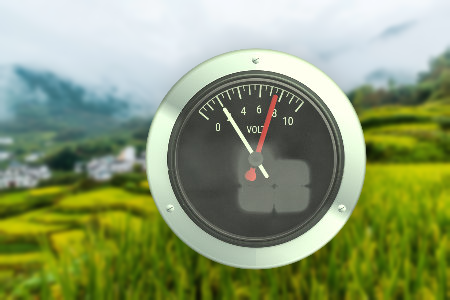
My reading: 7.5 V
